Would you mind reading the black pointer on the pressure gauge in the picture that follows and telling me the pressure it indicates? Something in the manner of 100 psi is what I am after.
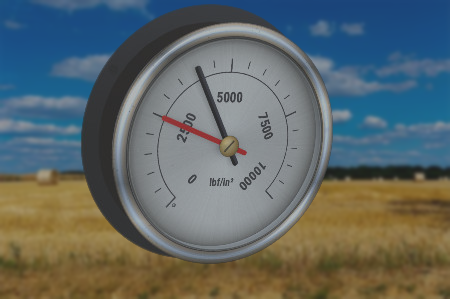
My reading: 4000 psi
